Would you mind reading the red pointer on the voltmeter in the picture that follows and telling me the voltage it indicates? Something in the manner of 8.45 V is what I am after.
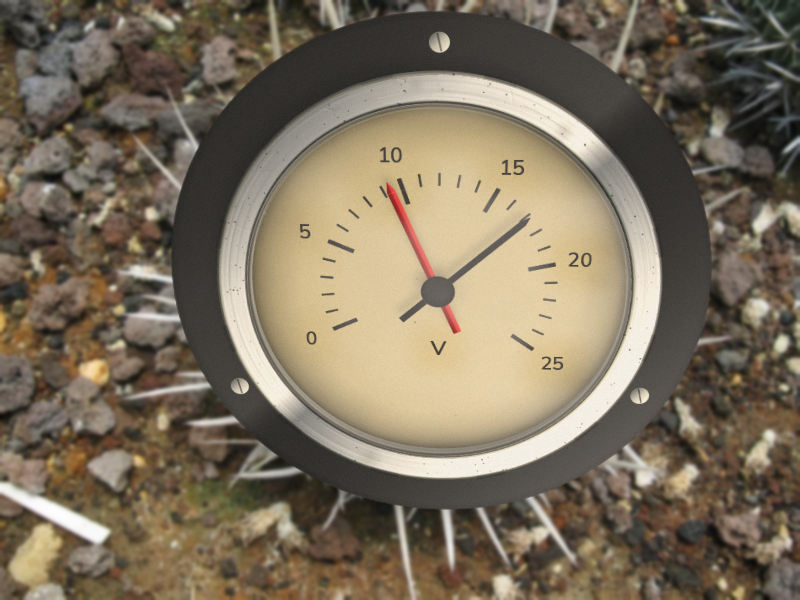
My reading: 9.5 V
